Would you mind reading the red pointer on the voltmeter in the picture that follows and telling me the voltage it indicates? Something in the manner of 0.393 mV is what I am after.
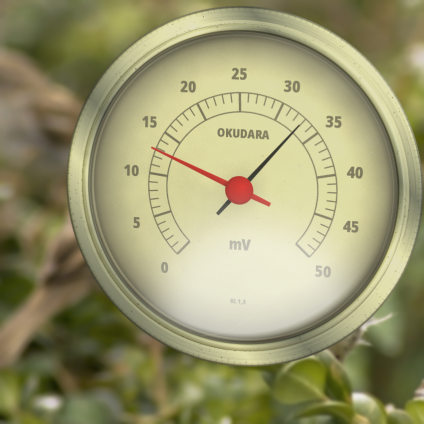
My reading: 13 mV
